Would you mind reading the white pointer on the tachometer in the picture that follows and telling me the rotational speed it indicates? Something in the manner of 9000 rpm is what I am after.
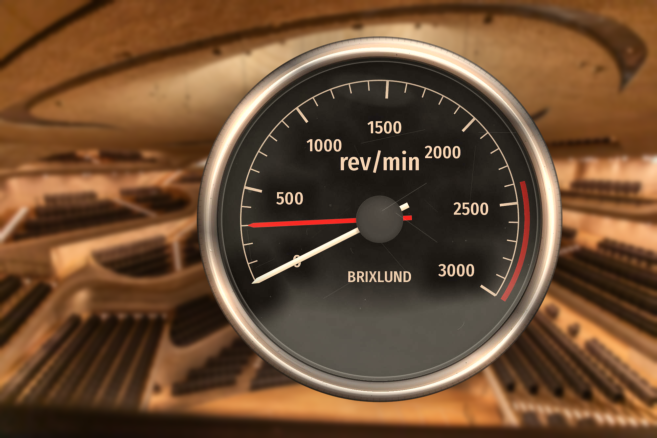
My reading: 0 rpm
